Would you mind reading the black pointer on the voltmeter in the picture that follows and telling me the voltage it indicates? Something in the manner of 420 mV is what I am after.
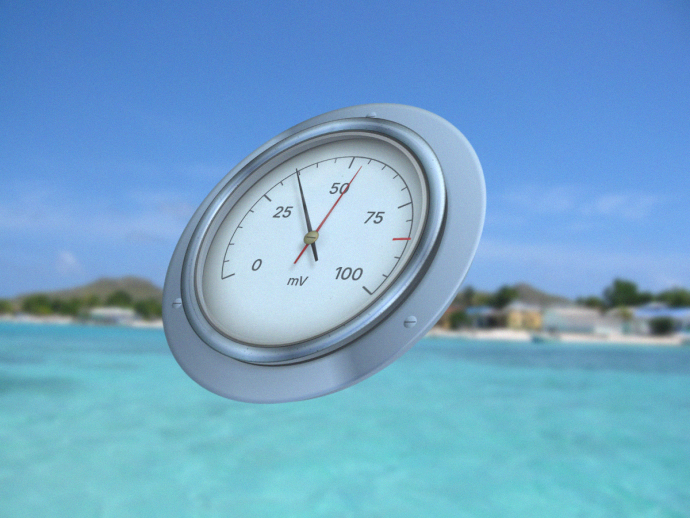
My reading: 35 mV
